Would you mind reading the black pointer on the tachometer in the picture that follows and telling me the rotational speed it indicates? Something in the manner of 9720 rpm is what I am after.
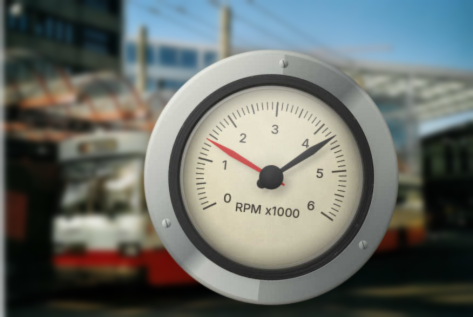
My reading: 4300 rpm
